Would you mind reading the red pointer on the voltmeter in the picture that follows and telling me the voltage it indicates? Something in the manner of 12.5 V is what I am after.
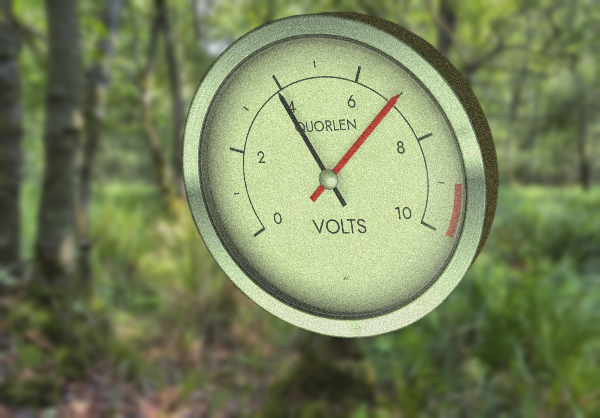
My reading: 7 V
